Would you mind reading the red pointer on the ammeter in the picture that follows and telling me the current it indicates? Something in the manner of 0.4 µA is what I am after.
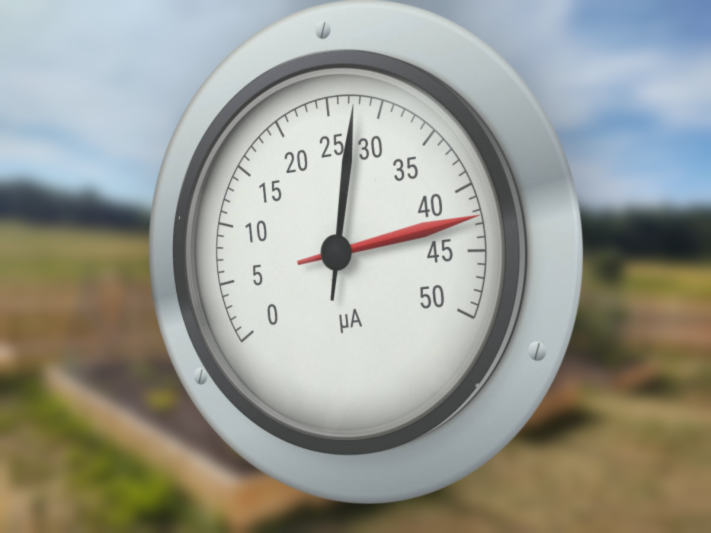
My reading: 42.5 µA
